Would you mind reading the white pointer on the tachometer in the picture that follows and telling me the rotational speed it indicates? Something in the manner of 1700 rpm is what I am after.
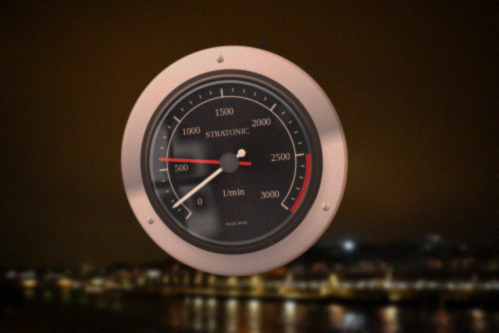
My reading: 150 rpm
